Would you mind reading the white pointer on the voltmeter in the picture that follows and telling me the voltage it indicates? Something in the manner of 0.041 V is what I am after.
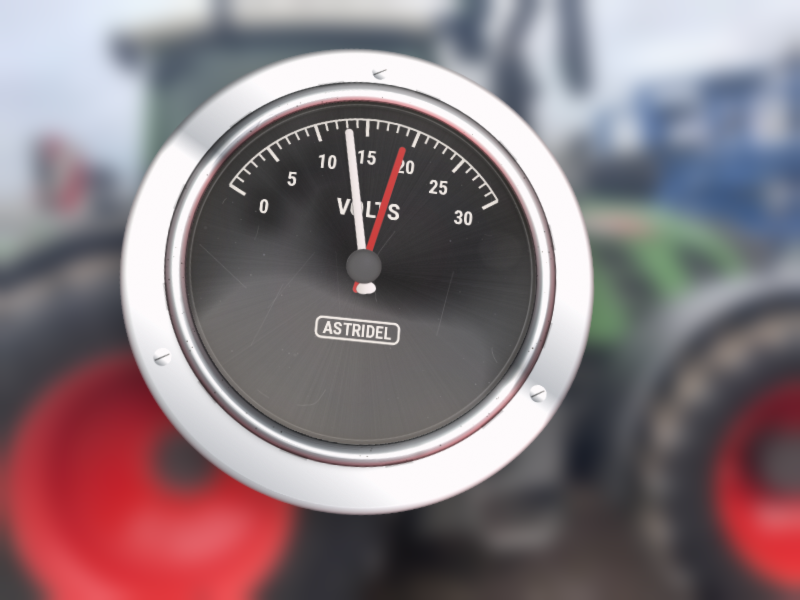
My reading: 13 V
